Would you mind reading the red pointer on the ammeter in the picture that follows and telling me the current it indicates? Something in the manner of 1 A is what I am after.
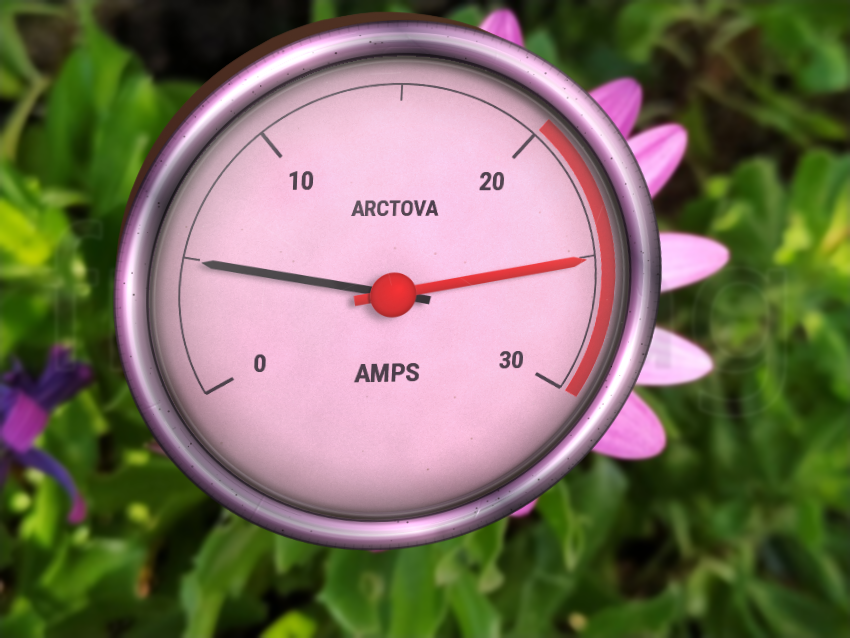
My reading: 25 A
